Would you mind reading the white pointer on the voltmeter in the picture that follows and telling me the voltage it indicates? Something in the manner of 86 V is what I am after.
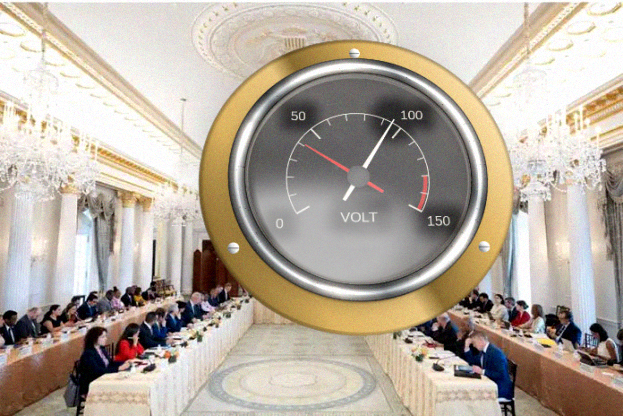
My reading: 95 V
